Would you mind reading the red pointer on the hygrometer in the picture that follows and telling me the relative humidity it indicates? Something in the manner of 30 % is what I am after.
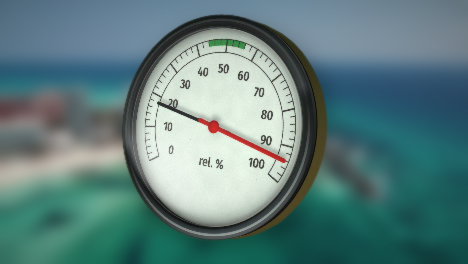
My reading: 94 %
